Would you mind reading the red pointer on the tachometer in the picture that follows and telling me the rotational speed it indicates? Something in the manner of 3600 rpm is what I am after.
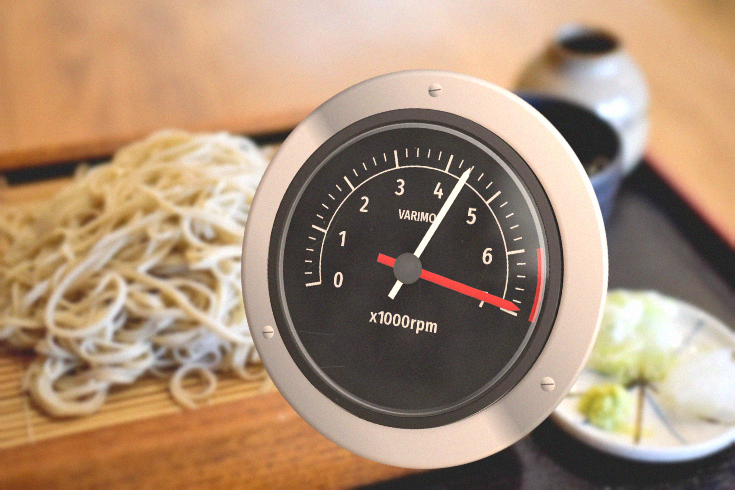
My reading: 6900 rpm
